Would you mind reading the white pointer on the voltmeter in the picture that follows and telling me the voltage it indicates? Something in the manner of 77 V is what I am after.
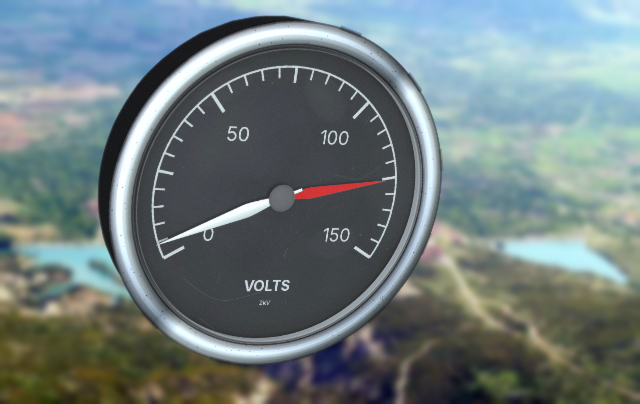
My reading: 5 V
